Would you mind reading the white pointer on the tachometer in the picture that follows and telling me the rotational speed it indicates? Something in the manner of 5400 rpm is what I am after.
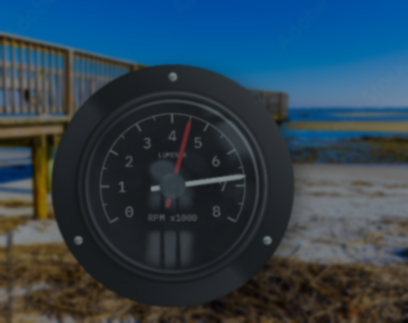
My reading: 6750 rpm
